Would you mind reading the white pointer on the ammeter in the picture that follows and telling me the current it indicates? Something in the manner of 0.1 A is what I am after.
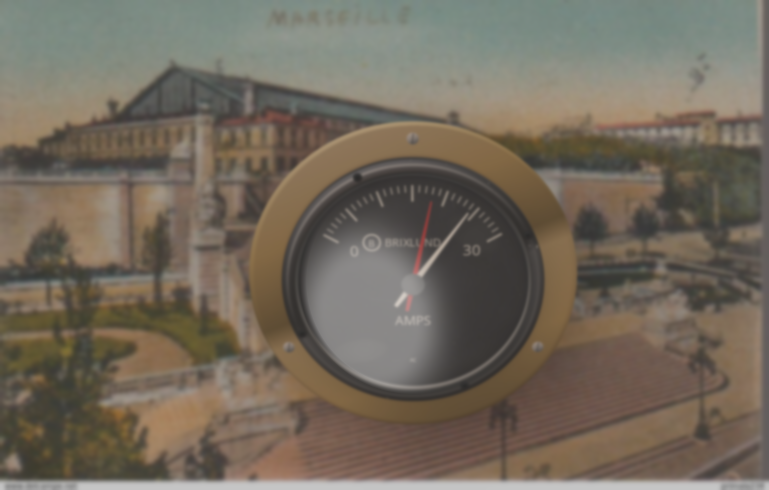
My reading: 24 A
